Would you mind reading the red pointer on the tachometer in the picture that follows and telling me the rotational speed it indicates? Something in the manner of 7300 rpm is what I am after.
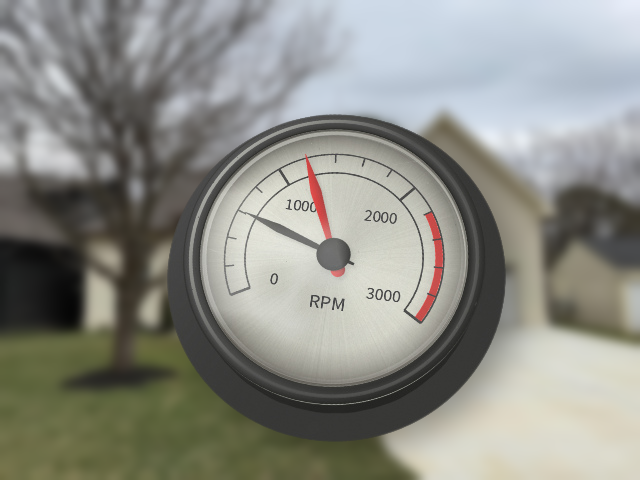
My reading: 1200 rpm
